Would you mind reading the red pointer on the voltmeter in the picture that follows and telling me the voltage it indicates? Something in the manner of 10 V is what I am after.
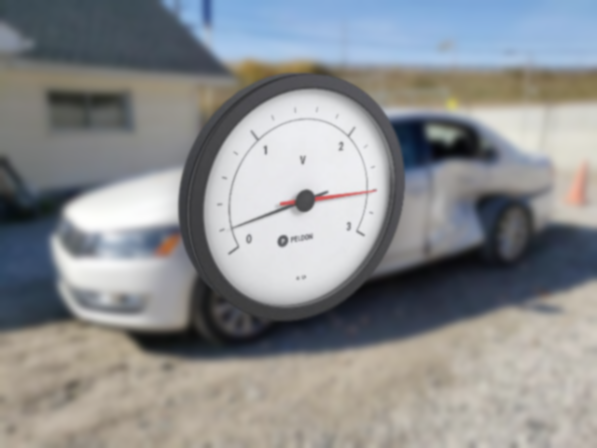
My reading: 2.6 V
